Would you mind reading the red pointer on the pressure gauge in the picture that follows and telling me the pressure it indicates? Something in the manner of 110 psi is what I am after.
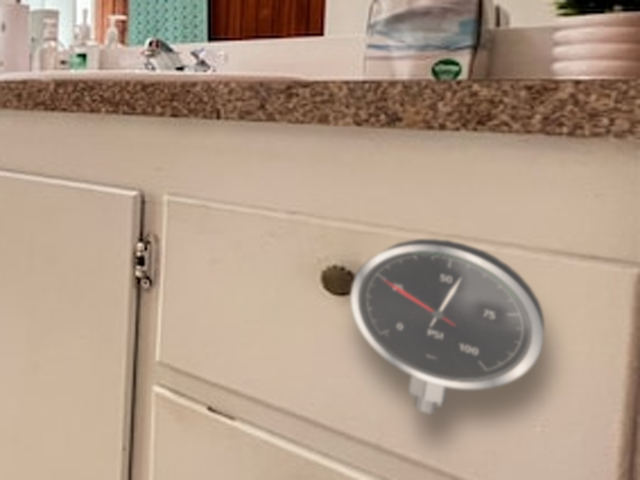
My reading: 25 psi
